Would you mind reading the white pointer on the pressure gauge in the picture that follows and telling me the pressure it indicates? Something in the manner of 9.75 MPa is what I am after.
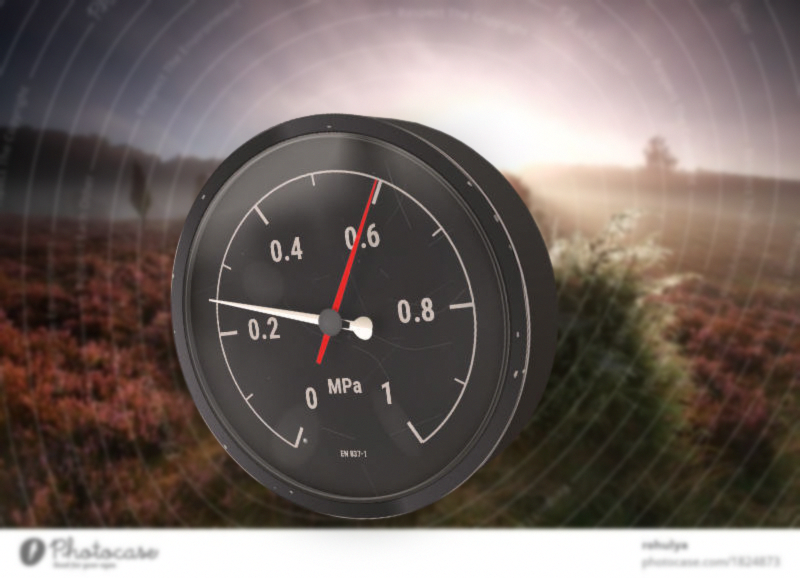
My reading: 0.25 MPa
